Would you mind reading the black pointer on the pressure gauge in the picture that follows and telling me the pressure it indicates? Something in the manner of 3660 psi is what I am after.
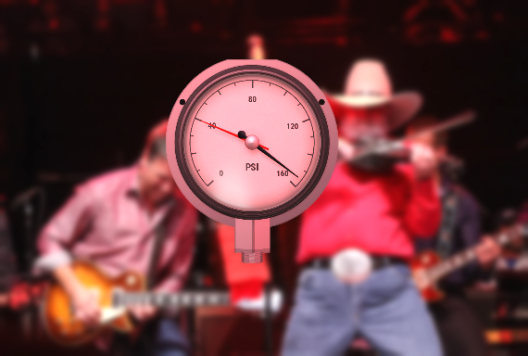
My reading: 155 psi
